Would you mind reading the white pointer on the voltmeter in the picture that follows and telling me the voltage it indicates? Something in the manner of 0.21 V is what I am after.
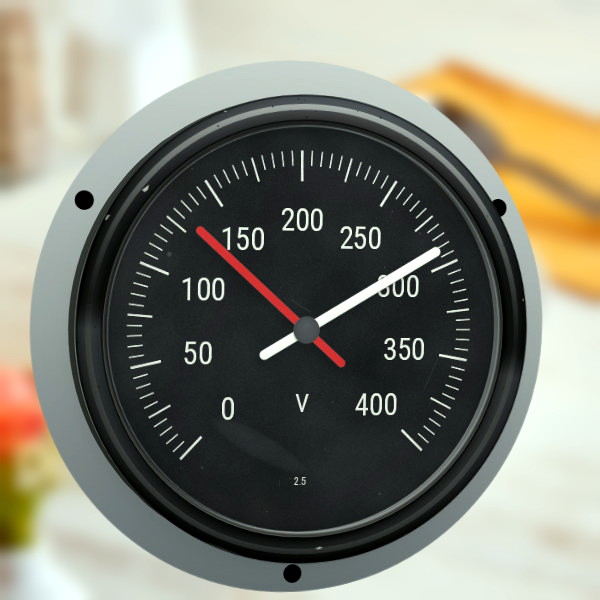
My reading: 290 V
